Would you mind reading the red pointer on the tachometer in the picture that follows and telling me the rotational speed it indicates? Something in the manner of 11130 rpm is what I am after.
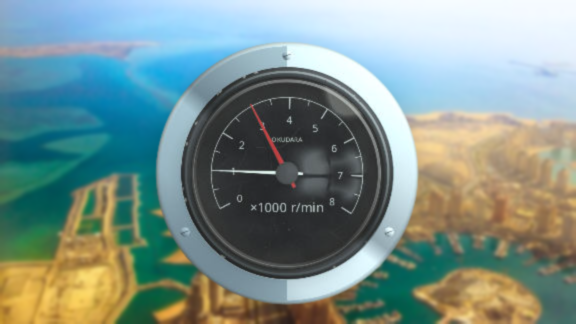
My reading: 3000 rpm
